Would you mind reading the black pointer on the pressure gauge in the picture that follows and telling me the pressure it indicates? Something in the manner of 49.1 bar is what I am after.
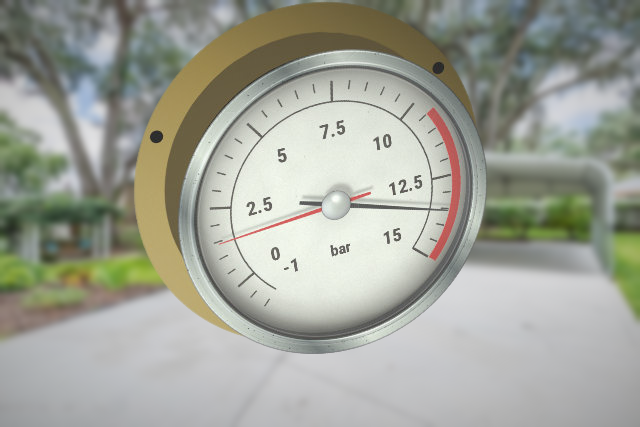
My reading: 13.5 bar
